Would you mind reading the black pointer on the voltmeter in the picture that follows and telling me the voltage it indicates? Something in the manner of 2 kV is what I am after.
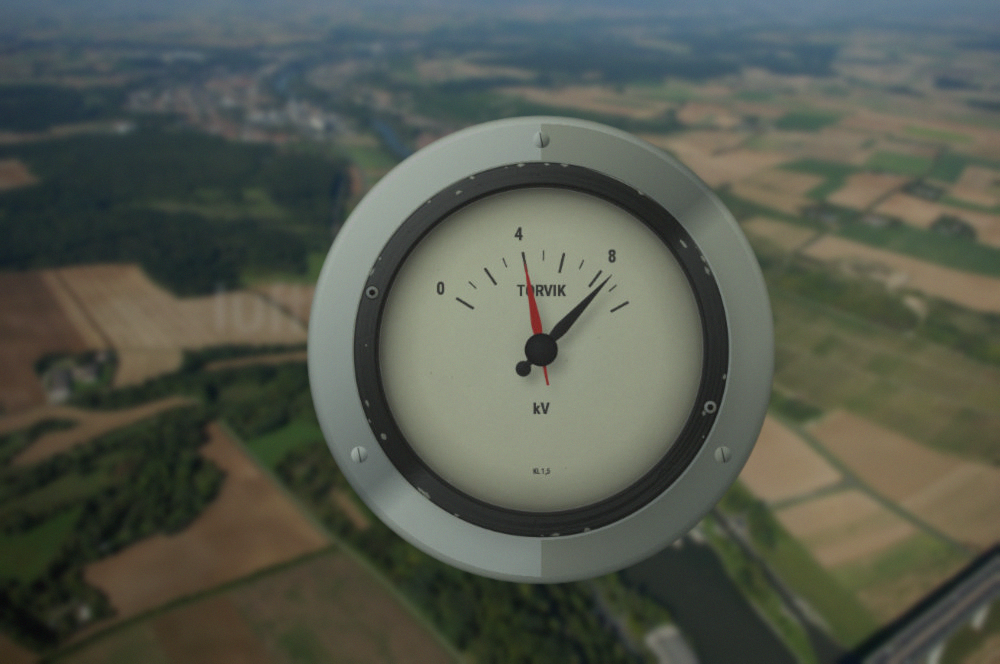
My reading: 8.5 kV
